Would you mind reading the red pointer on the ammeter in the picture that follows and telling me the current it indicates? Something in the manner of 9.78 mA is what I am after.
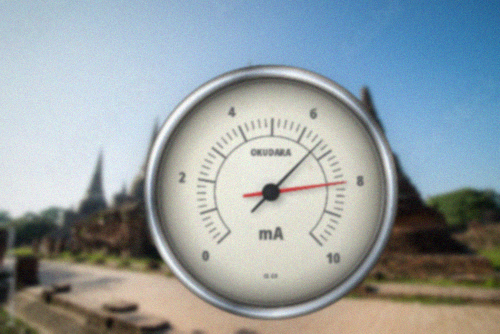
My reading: 8 mA
